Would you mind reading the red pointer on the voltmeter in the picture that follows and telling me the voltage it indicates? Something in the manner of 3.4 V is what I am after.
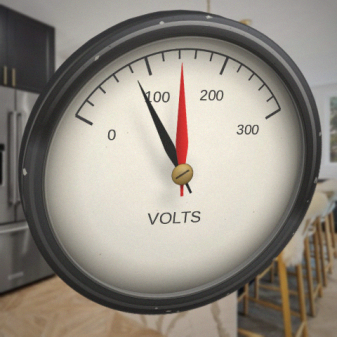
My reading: 140 V
